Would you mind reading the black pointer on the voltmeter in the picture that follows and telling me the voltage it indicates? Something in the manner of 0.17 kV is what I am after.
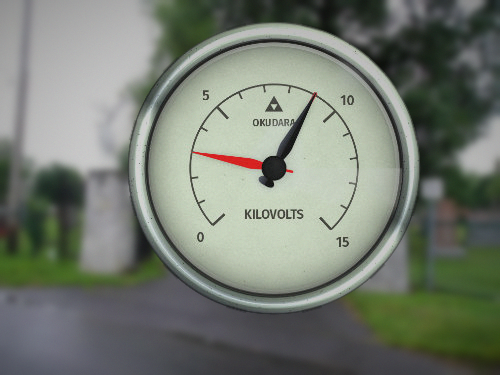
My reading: 9 kV
